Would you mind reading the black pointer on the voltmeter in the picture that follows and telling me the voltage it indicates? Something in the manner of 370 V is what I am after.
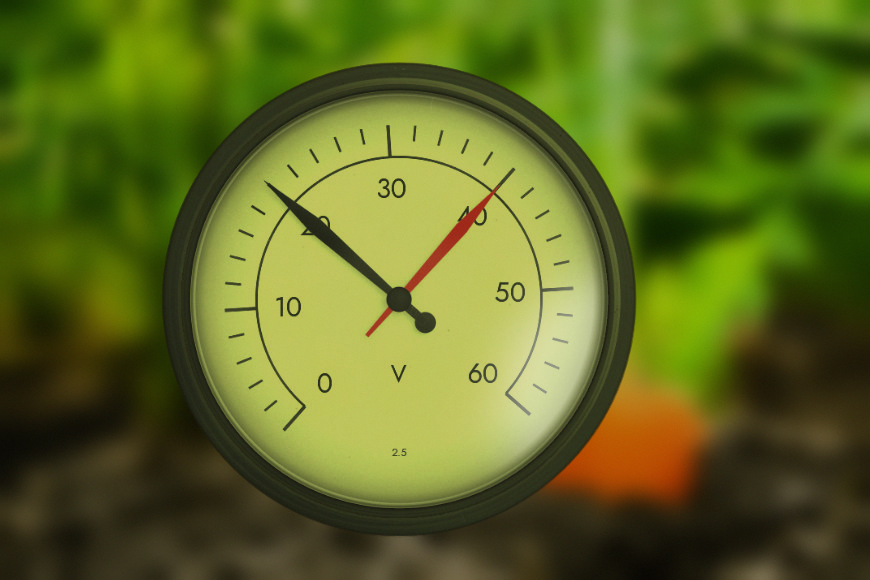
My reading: 20 V
